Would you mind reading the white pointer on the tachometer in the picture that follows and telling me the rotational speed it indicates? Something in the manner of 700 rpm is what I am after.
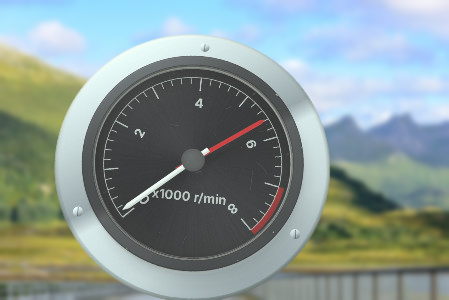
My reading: 100 rpm
